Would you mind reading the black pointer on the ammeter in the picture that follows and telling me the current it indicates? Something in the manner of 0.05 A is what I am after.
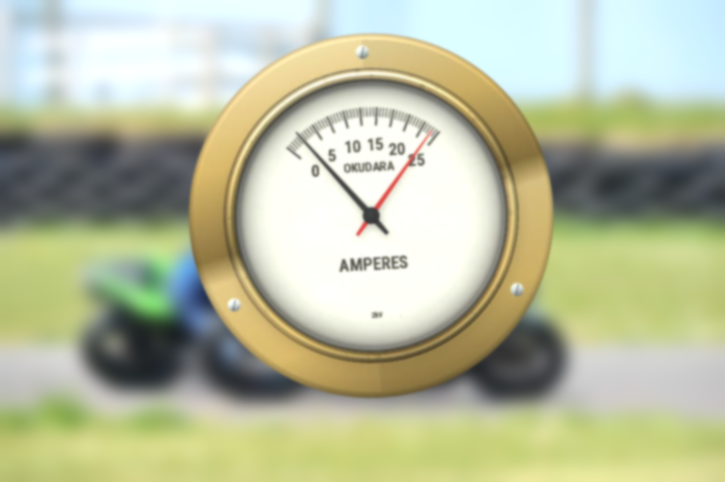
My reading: 2.5 A
